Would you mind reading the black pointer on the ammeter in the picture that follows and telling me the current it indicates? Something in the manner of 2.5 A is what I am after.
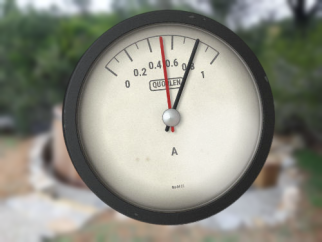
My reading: 0.8 A
